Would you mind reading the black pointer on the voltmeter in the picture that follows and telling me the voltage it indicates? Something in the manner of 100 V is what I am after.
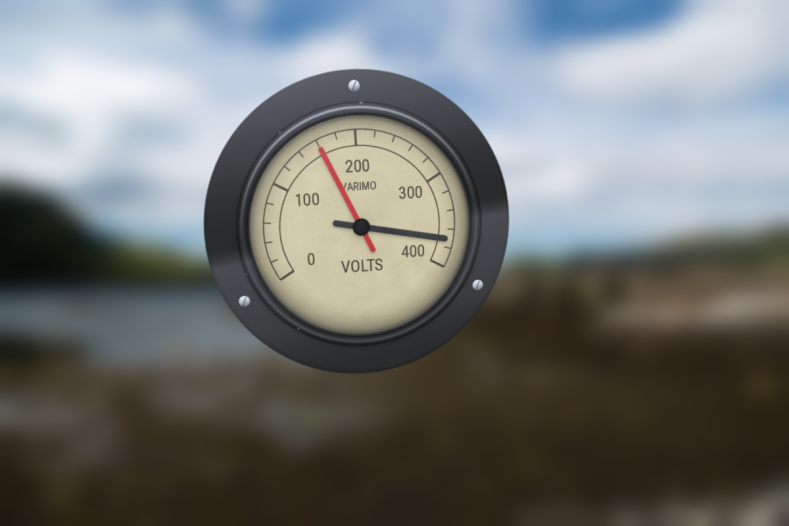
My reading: 370 V
